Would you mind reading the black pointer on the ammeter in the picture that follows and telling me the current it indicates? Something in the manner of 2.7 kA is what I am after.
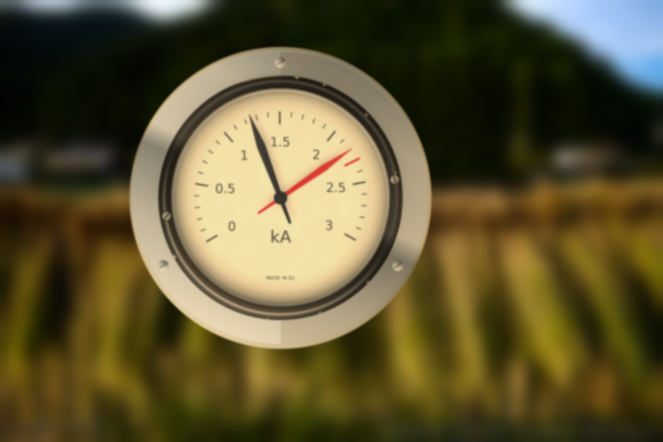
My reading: 1.25 kA
